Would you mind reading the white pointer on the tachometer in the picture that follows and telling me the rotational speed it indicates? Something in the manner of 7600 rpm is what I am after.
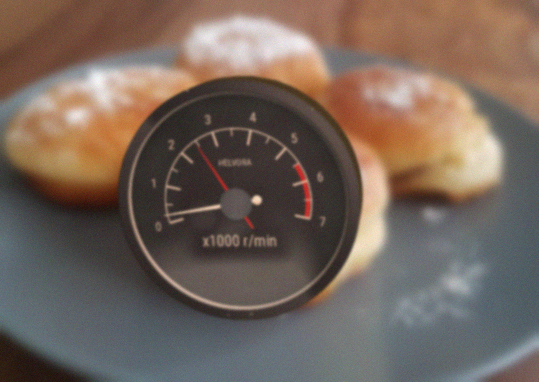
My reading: 250 rpm
